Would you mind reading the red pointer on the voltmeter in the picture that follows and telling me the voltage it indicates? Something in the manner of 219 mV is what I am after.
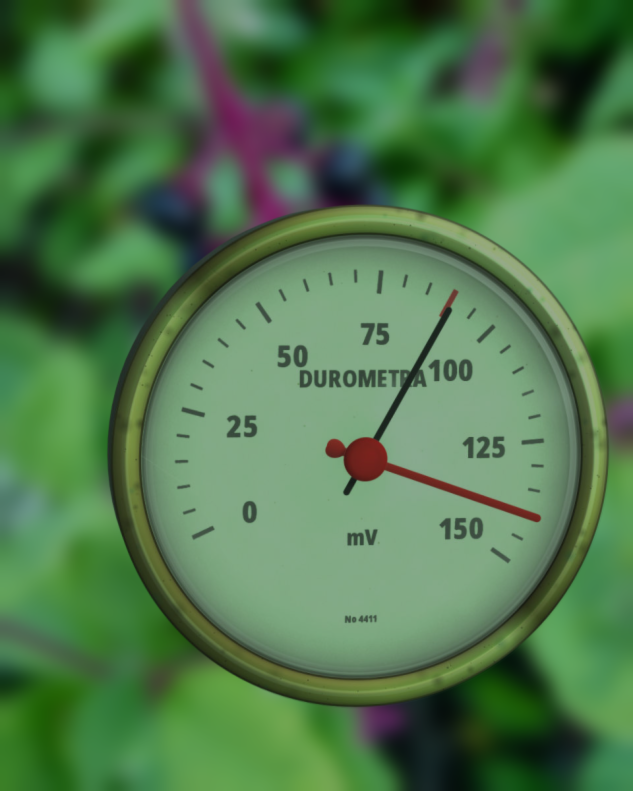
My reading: 140 mV
